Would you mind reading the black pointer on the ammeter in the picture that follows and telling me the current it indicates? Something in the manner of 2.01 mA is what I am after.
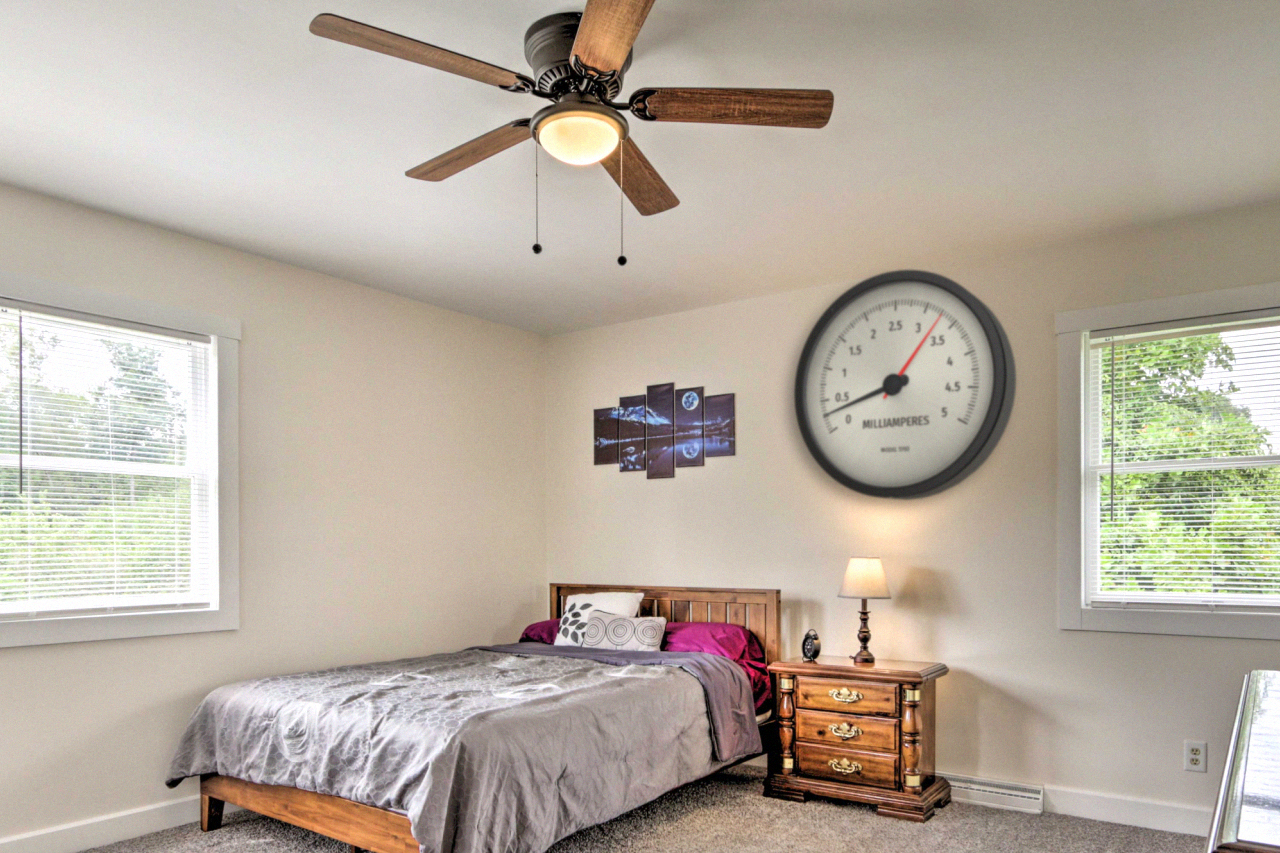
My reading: 0.25 mA
